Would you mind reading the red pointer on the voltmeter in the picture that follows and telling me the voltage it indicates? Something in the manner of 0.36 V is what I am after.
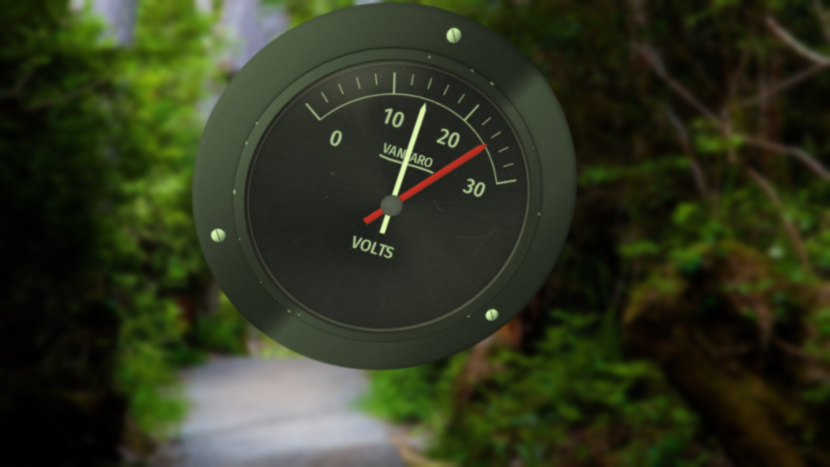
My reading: 24 V
